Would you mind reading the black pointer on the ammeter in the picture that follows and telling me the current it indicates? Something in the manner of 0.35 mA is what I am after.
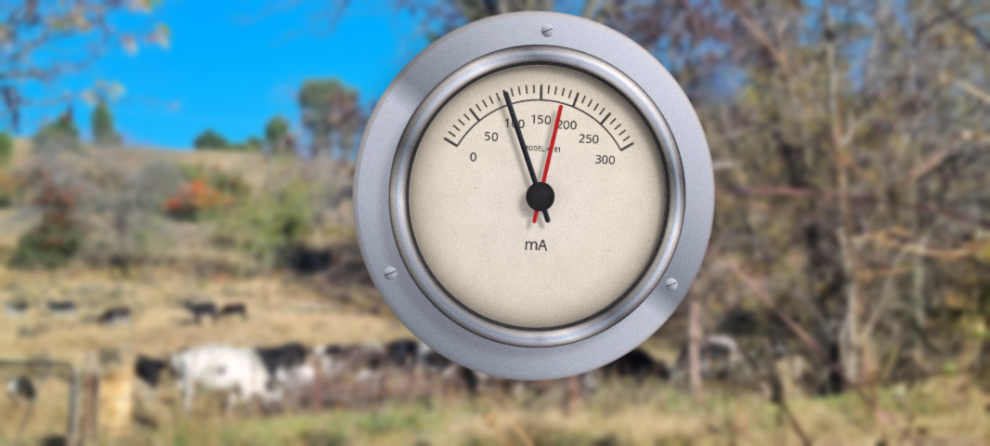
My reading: 100 mA
